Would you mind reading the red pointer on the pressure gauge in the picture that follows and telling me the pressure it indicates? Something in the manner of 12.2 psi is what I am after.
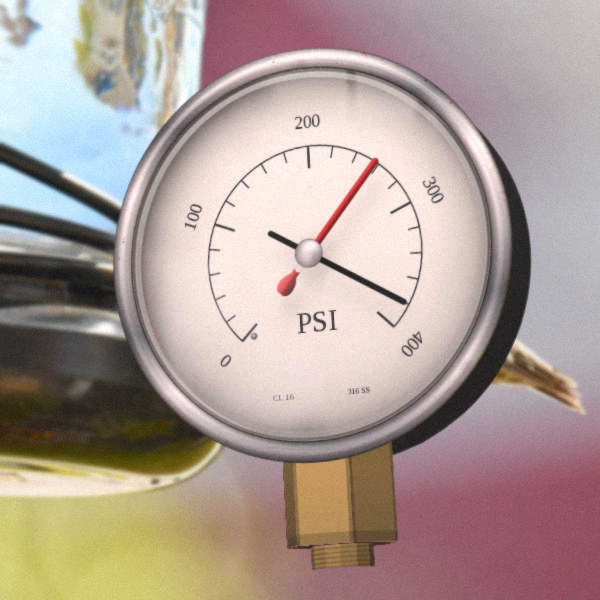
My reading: 260 psi
